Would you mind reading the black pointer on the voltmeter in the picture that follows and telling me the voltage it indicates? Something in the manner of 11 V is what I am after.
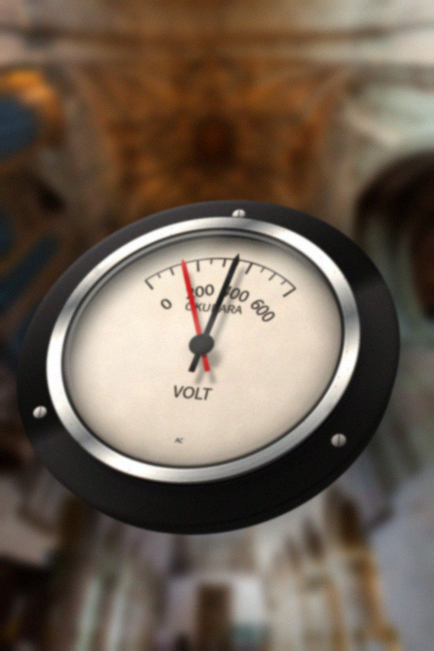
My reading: 350 V
